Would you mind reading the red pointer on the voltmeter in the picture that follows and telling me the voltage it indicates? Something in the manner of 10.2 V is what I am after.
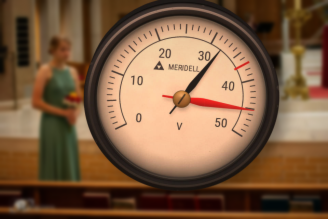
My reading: 45 V
